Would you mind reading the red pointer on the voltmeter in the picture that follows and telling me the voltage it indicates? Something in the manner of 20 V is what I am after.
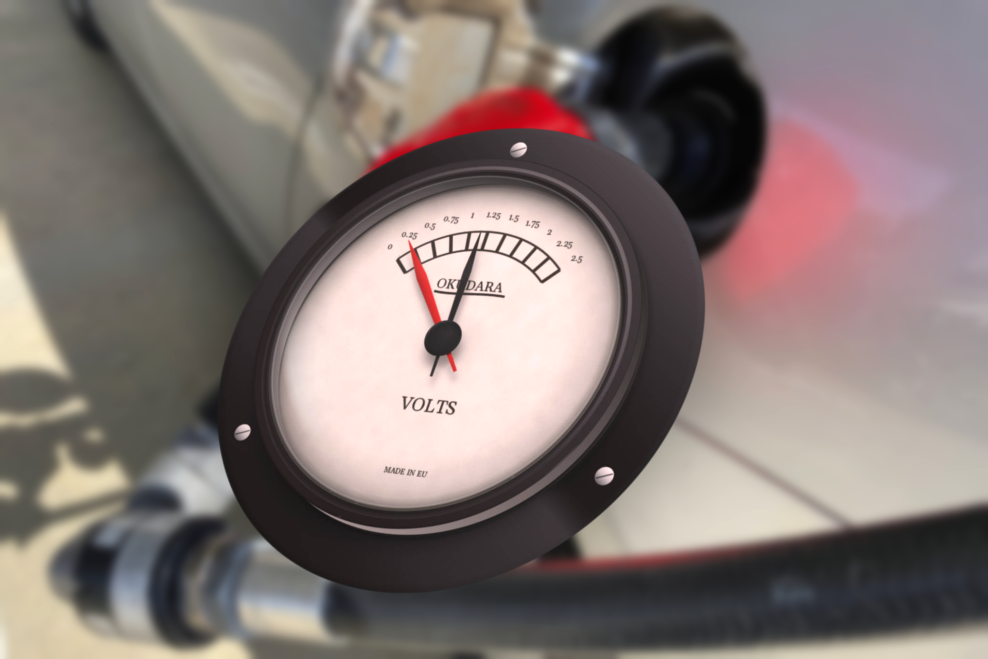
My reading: 0.25 V
